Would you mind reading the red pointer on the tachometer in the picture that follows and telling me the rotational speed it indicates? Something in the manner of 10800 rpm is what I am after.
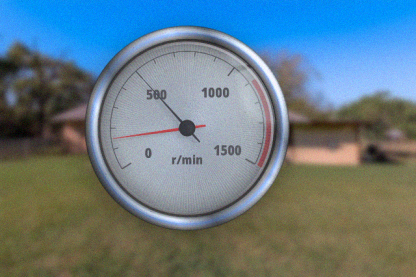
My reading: 150 rpm
